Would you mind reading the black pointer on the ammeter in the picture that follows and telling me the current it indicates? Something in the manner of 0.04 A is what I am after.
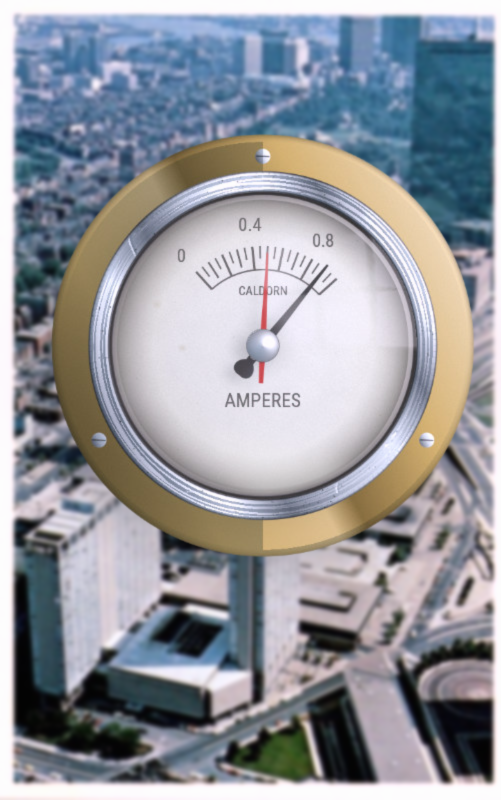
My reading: 0.9 A
